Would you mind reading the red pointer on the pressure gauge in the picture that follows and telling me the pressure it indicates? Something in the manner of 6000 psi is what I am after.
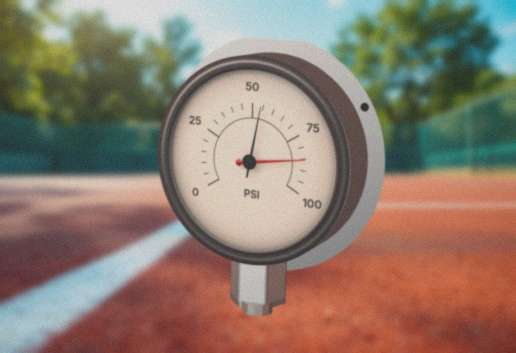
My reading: 85 psi
